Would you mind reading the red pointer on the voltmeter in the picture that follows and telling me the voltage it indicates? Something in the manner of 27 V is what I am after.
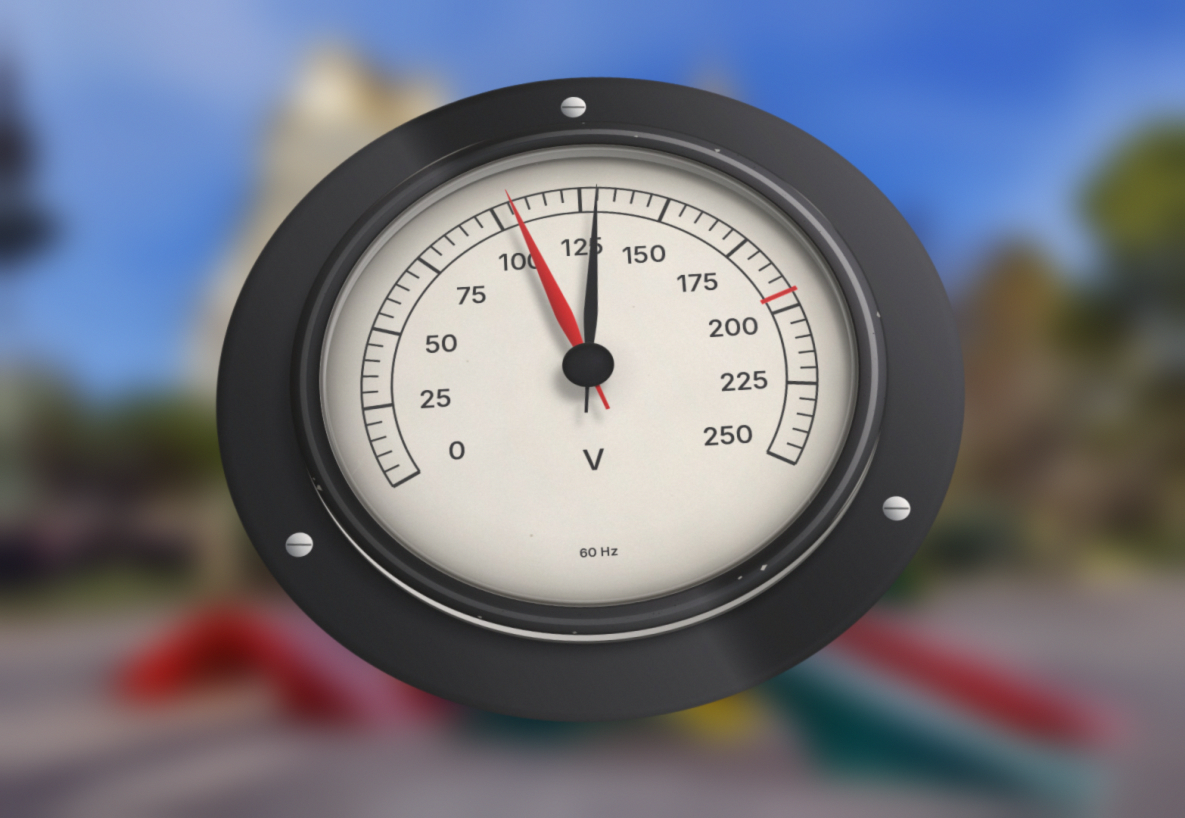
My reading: 105 V
